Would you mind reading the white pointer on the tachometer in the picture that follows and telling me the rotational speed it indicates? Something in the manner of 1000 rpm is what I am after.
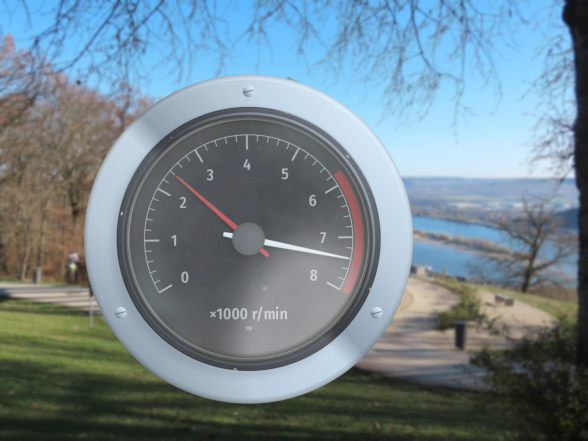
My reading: 7400 rpm
